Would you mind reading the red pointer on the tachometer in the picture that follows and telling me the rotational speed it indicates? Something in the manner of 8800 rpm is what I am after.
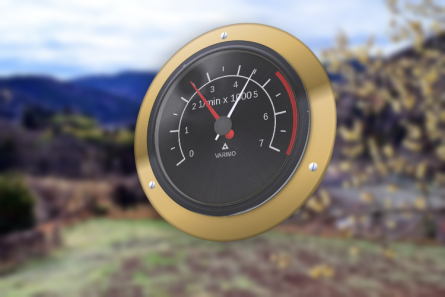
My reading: 2500 rpm
